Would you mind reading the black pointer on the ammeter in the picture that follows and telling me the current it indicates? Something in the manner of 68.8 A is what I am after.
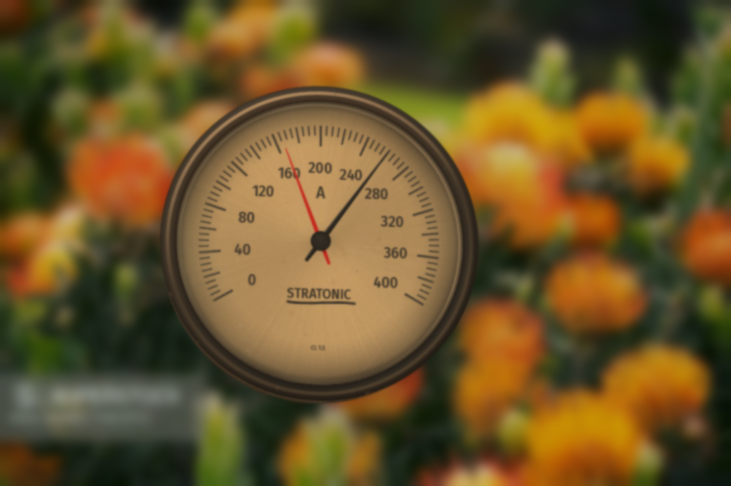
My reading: 260 A
